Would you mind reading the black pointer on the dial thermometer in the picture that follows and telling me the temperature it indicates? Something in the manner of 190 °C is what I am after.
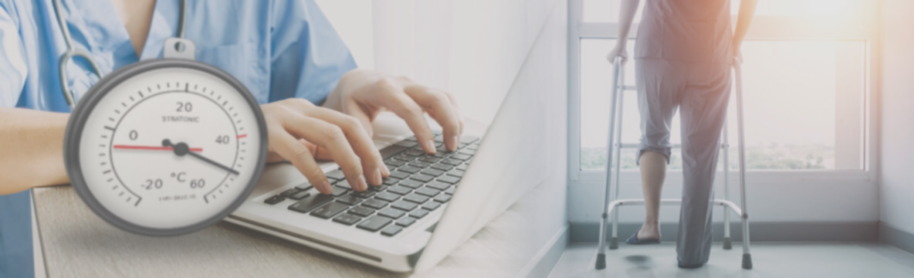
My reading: 50 °C
